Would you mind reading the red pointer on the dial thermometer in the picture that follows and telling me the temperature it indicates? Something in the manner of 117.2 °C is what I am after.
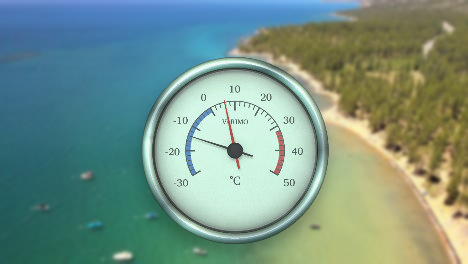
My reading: 6 °C
